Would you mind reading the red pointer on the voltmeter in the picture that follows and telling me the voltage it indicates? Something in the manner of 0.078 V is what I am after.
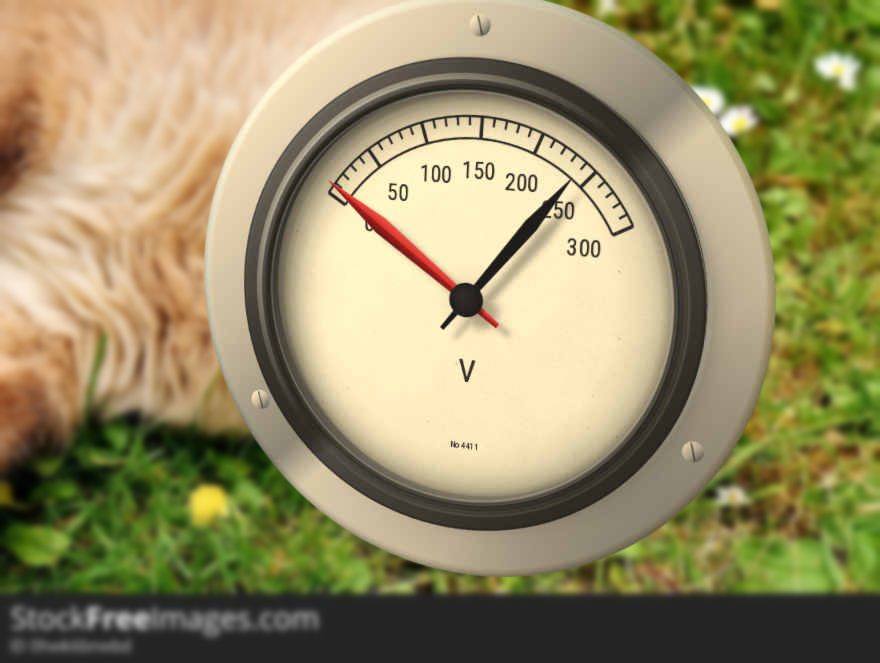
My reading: 10 V
